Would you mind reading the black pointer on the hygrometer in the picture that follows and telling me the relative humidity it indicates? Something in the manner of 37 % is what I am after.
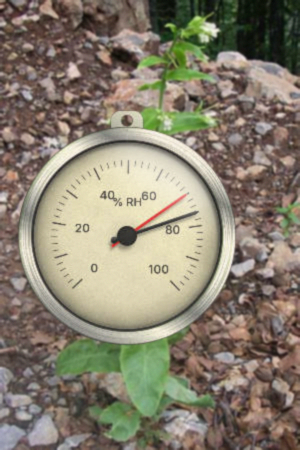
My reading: 76 %
